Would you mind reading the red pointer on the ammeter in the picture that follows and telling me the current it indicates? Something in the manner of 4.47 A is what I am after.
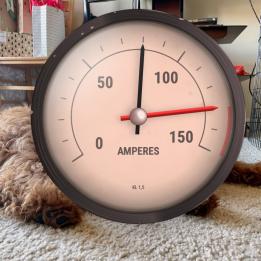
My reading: 130 A
